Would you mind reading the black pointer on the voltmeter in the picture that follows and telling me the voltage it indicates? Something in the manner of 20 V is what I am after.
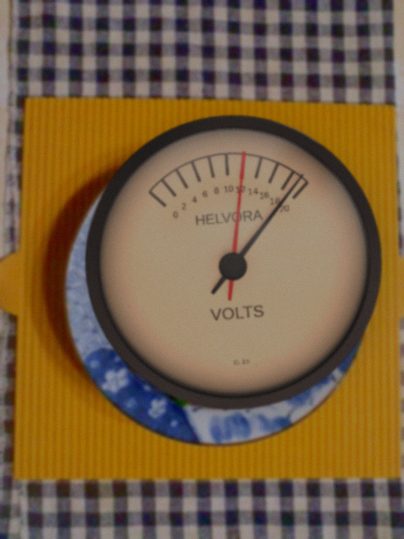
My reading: 19 V
